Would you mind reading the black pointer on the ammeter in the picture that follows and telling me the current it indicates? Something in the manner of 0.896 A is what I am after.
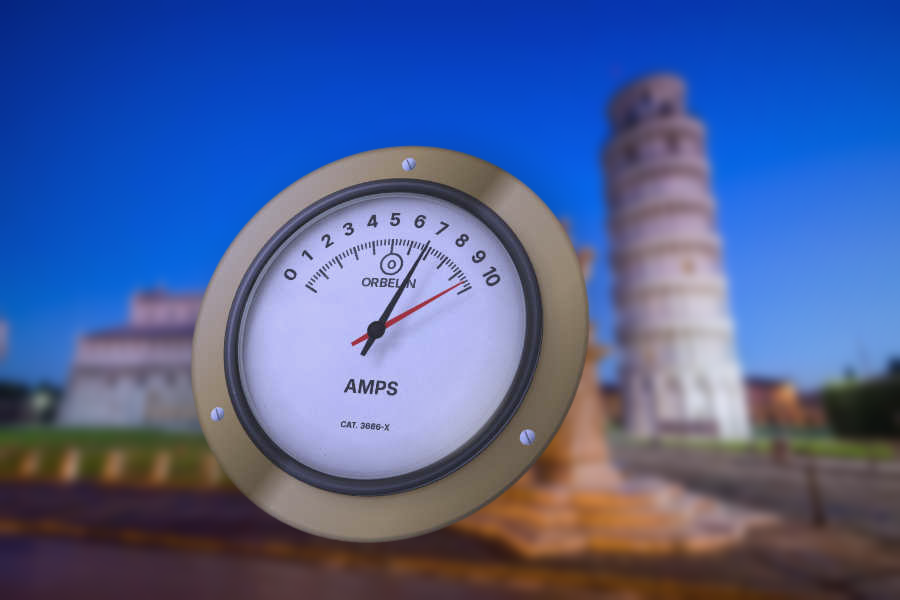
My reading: 7 A
